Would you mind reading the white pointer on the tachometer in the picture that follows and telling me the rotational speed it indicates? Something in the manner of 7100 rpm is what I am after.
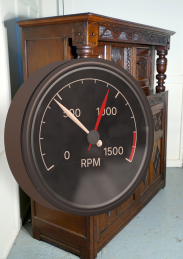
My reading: 450 rpm
